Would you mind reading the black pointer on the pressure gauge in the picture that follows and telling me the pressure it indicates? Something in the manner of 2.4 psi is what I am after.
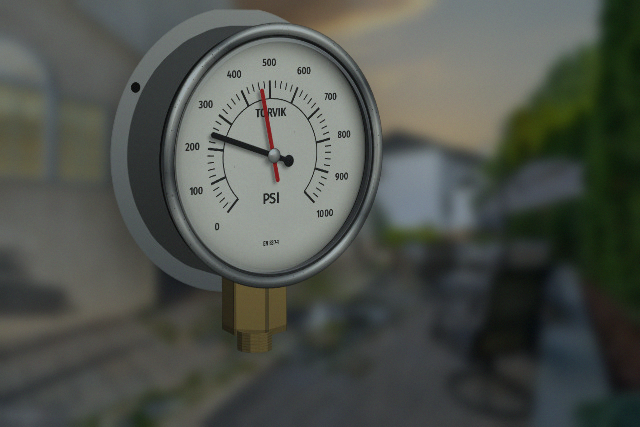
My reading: 240 psi
